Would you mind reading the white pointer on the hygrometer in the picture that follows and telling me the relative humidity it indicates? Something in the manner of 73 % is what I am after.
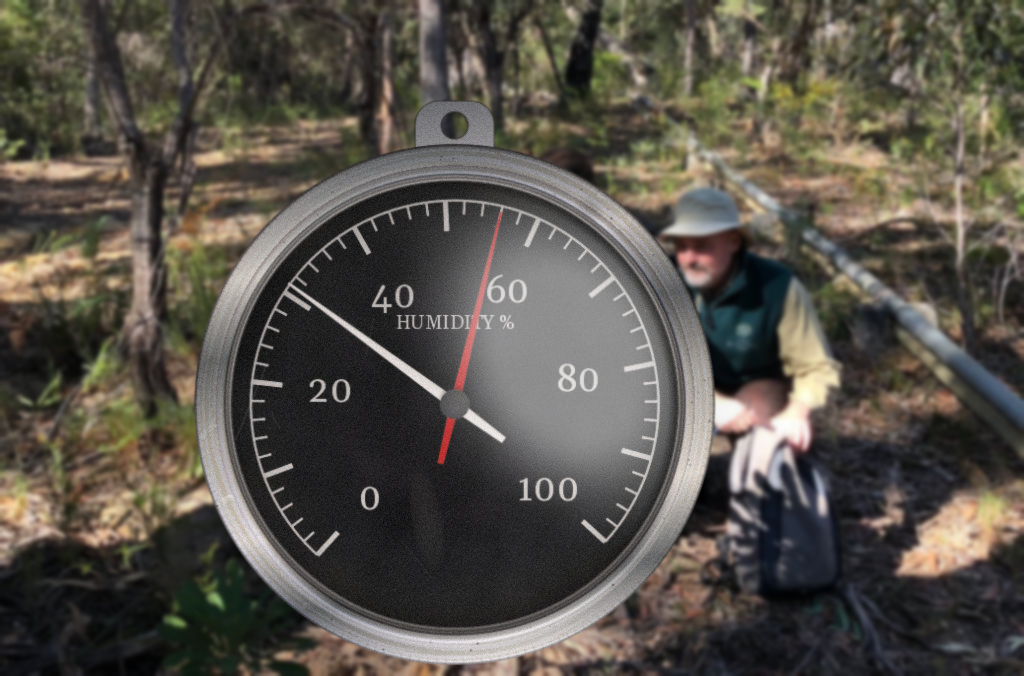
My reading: 31 %
